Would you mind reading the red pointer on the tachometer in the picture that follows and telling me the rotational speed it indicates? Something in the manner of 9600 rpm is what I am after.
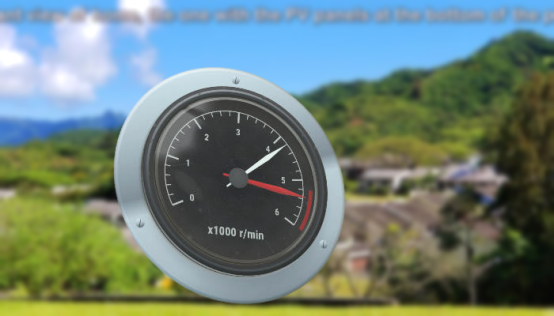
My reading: 5400 rpm
